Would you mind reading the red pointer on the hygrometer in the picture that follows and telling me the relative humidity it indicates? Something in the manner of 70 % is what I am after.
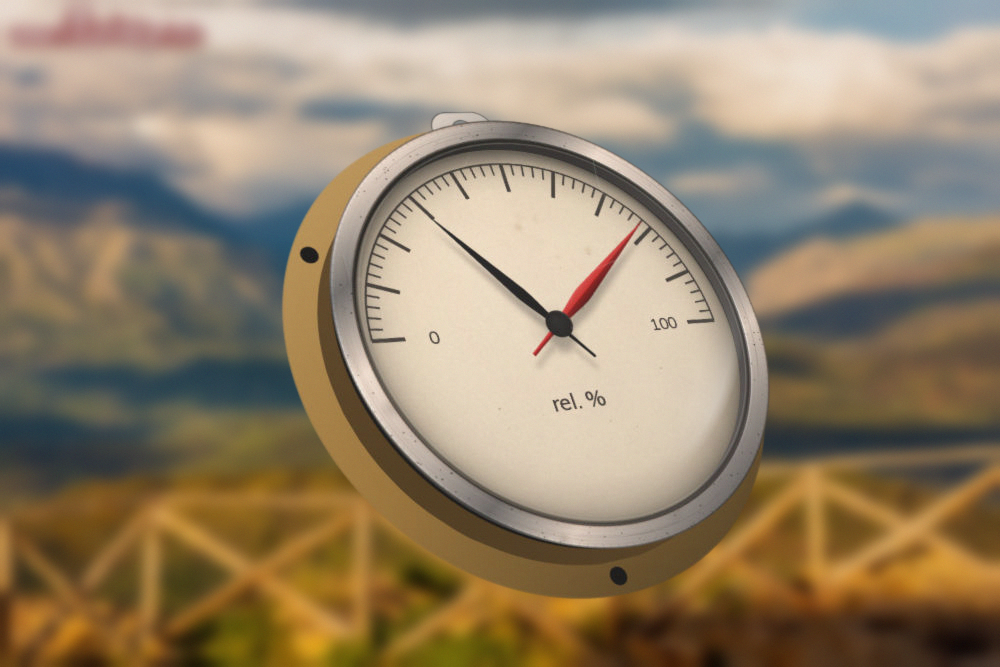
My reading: 78 %
